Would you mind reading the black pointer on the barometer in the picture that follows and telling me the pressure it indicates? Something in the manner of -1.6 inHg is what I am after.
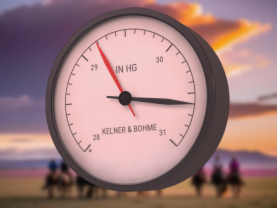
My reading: 30.6 inHg
